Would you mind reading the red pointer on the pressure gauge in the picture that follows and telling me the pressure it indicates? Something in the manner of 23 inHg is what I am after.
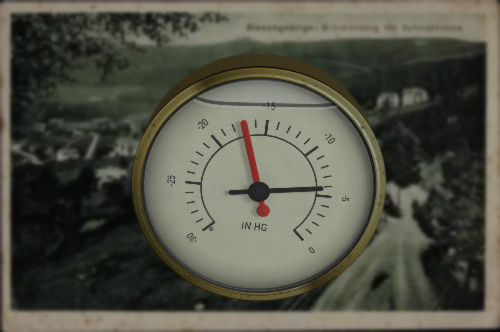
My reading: -17 inHg
